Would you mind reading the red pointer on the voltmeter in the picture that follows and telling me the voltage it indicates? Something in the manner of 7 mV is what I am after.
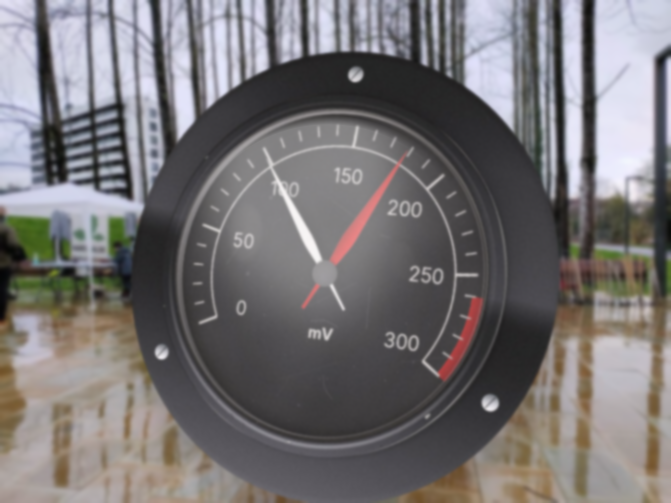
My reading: 180 mV
